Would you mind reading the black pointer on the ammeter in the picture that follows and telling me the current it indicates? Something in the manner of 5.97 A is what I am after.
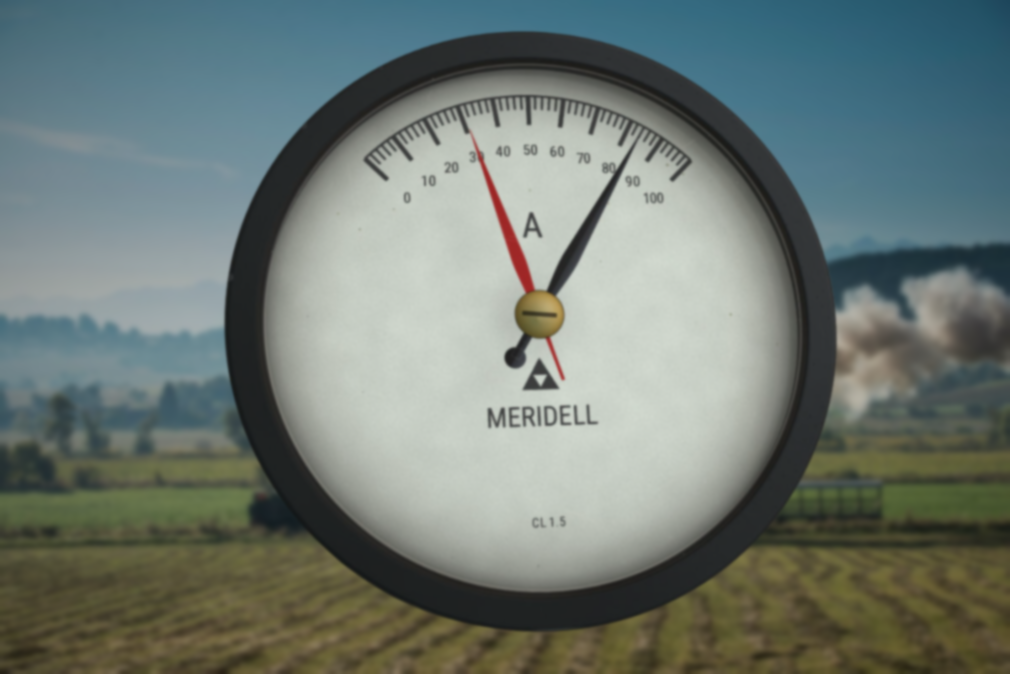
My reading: 84 A
